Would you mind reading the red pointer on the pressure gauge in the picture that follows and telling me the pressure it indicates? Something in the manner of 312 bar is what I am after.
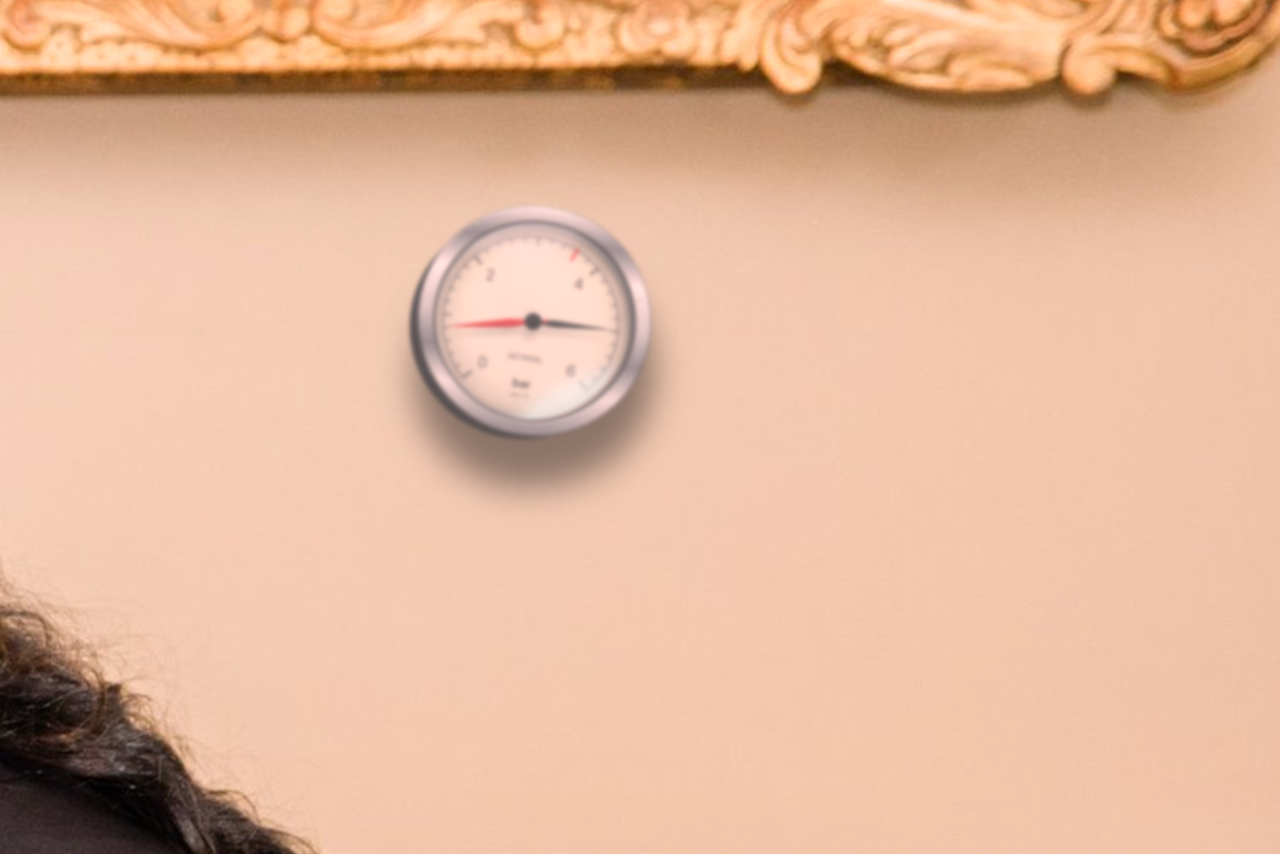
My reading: 0.8 bar
